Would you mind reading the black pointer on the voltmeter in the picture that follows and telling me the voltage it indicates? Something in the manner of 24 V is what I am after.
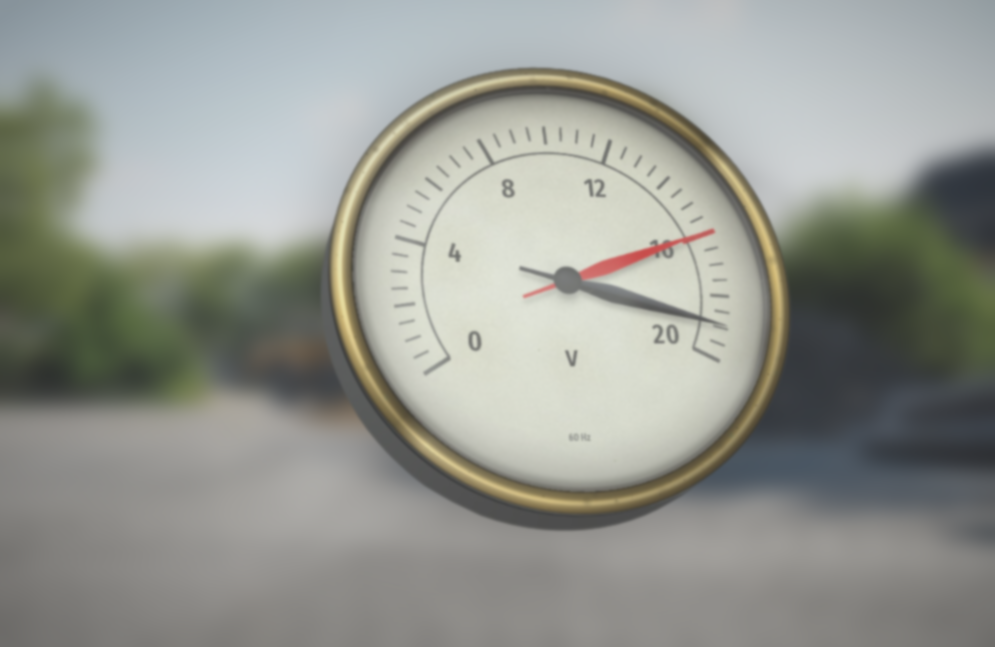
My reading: 19 V
